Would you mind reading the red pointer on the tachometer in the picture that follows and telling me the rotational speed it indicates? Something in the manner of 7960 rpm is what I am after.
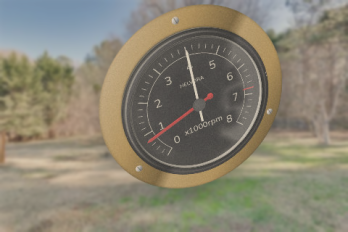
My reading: 800 rpm
